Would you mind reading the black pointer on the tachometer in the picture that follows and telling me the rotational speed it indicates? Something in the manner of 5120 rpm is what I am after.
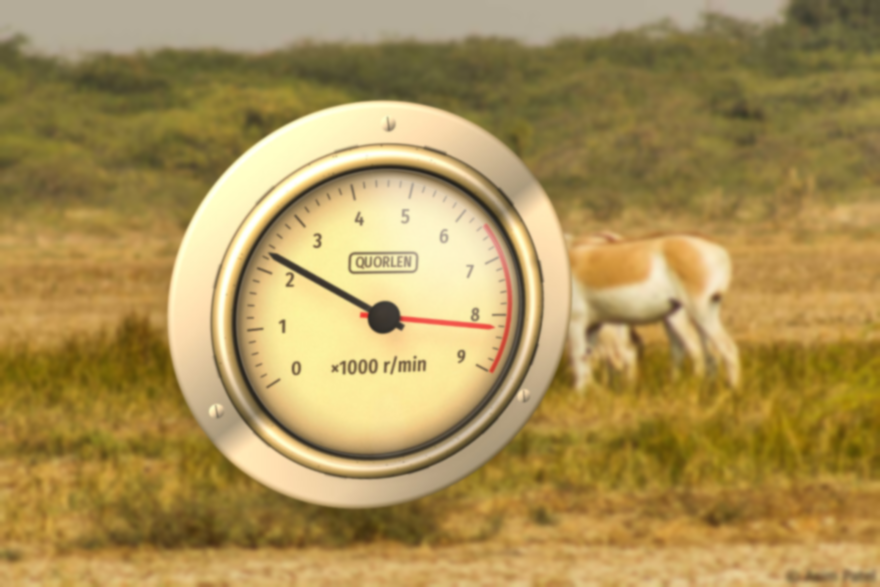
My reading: 2300 rpm
